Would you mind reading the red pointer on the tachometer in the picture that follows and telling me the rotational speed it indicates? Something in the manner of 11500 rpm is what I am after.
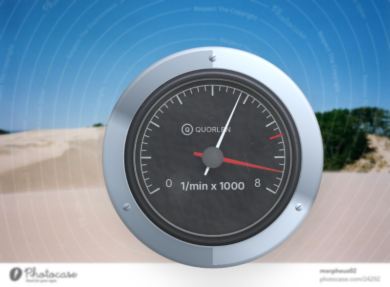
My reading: 7400 rpm
